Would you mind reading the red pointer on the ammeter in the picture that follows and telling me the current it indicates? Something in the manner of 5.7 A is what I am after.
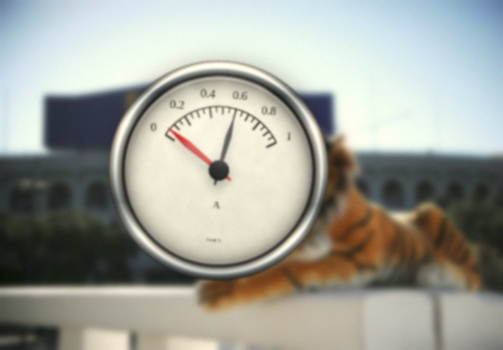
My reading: 0.05 A
